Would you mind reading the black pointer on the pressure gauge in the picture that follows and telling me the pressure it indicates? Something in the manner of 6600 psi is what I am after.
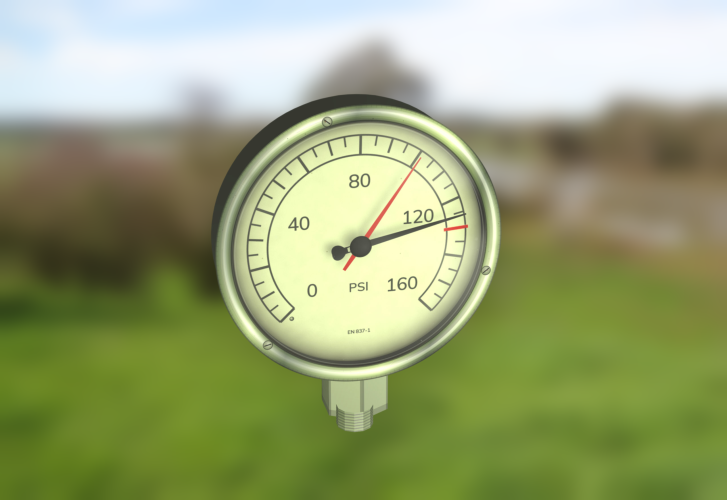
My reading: 125 psi
